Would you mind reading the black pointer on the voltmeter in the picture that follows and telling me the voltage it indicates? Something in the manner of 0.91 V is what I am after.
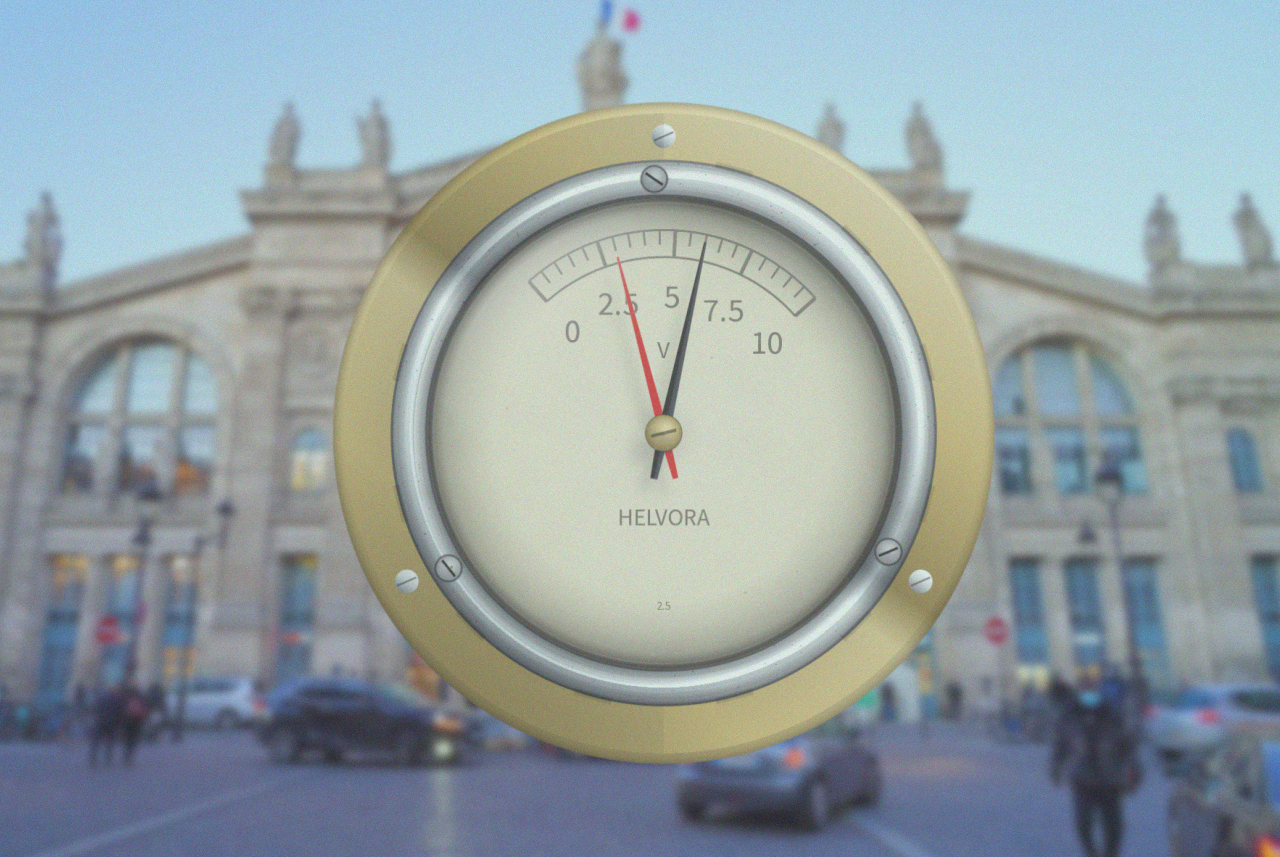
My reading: 6 V
